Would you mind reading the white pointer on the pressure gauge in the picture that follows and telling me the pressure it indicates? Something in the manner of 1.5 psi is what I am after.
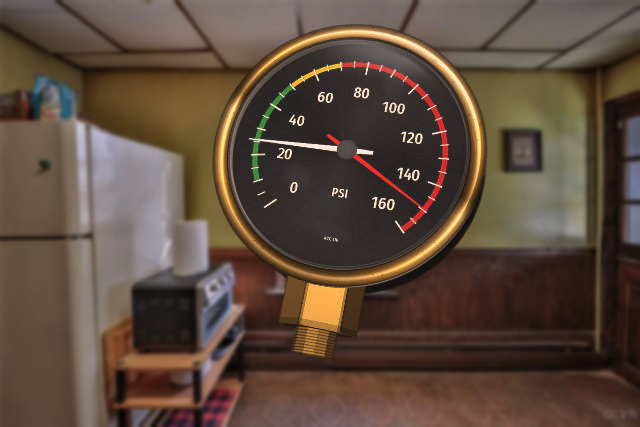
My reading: 25 psi
